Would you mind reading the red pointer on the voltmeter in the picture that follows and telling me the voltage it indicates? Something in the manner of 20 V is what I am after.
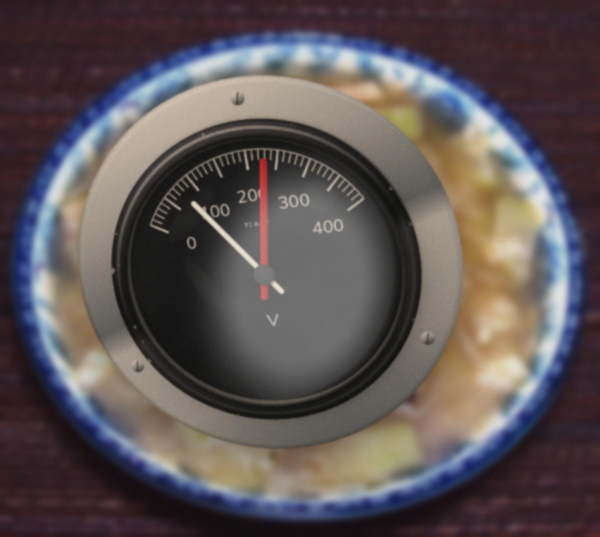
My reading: 230 V
